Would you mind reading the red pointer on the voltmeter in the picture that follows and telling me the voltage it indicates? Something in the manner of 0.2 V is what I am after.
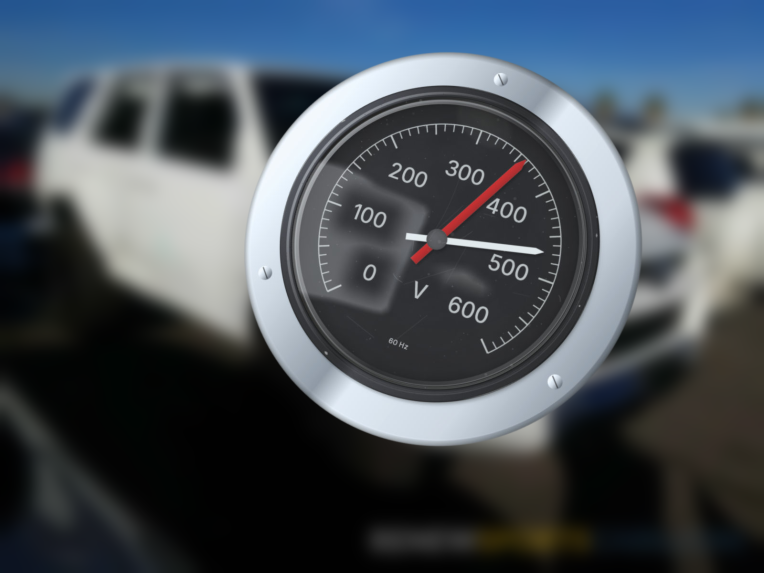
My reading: 360 V
